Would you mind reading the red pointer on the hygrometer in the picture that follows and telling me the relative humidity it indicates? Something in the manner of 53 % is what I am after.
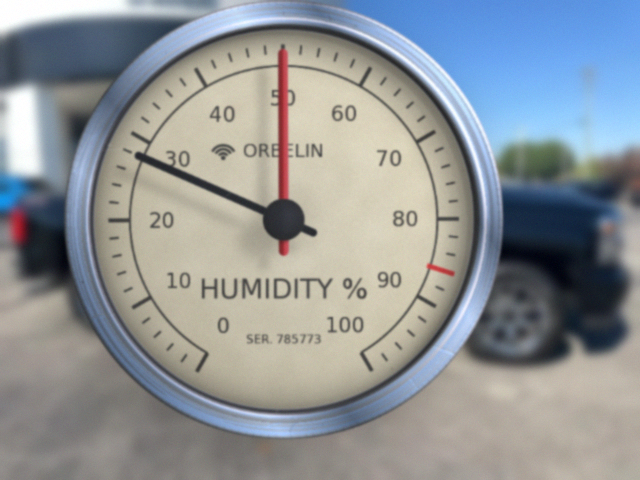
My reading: 50 %
